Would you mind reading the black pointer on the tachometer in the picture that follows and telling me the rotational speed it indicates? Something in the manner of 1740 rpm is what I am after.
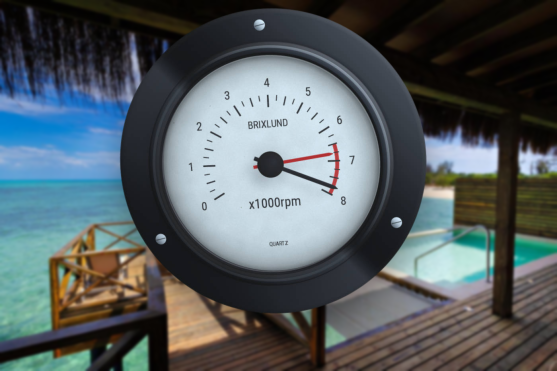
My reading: 7750 rpm
